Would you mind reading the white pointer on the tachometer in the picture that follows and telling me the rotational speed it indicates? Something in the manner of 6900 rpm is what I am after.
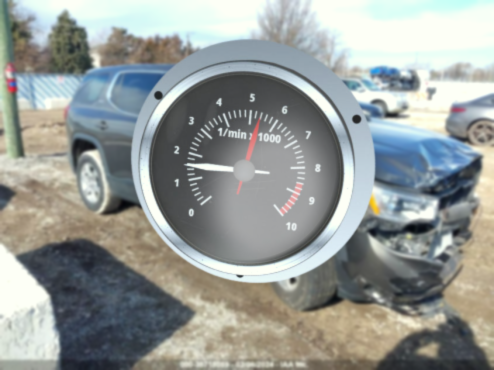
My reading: 1600 rpm
